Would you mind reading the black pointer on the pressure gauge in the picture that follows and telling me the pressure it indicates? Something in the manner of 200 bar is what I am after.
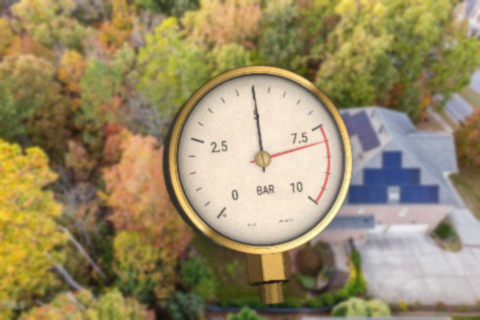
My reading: 5 bar
